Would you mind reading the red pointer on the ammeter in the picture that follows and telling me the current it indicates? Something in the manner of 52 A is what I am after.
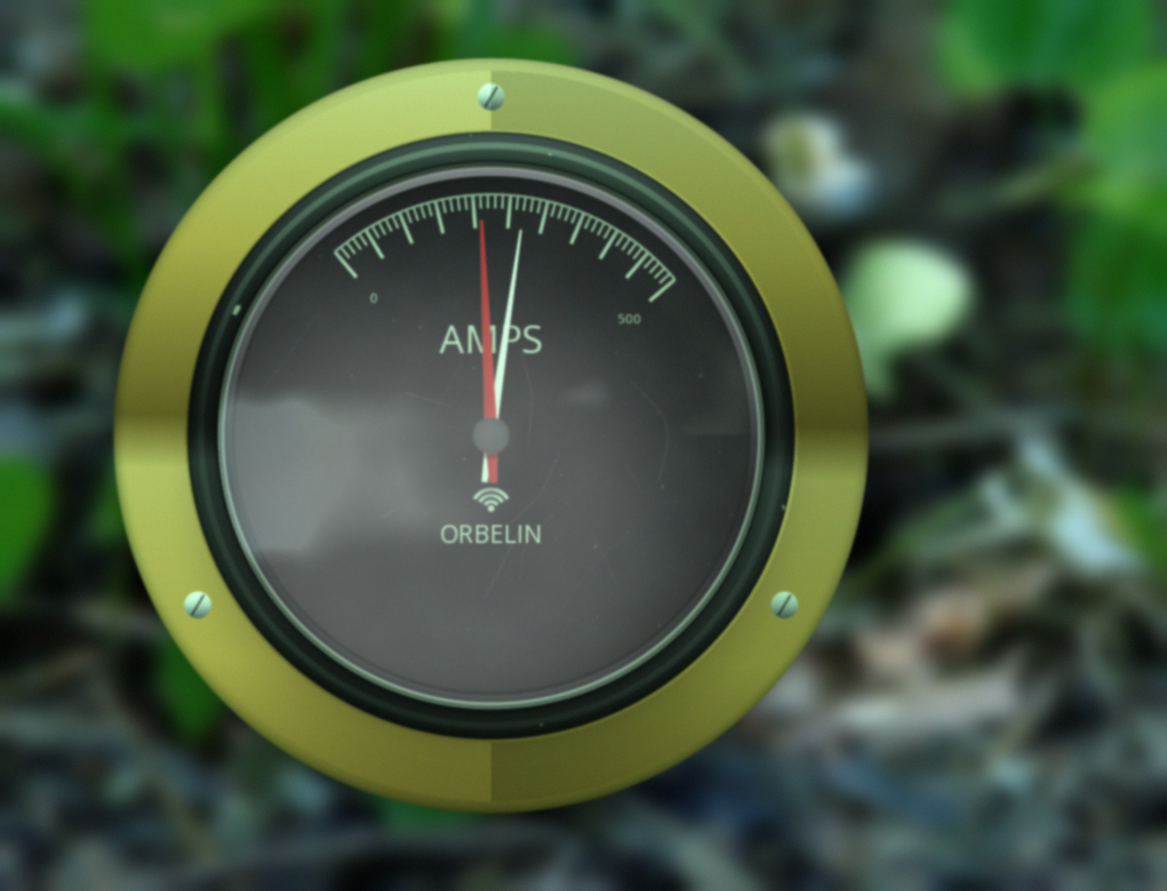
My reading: 210 A
